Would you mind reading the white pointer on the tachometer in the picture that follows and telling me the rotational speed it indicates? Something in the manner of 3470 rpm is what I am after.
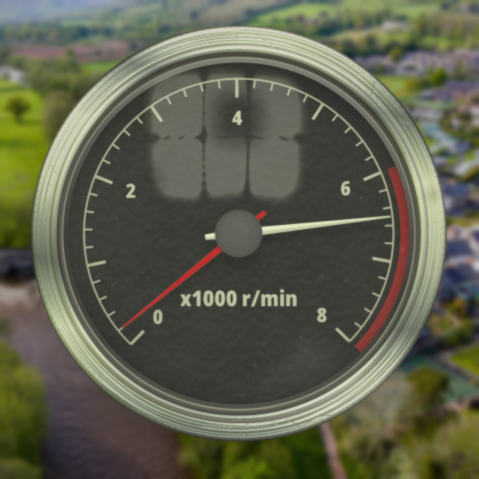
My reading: 6500 rpm
